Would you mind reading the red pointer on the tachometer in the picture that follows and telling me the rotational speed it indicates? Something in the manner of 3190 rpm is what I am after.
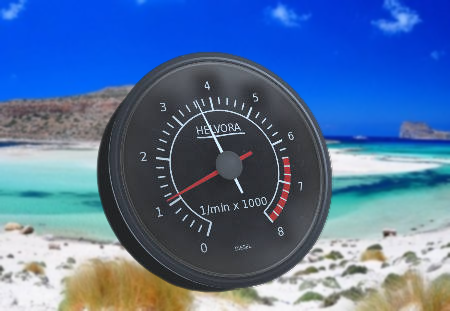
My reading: 1100 rpm
